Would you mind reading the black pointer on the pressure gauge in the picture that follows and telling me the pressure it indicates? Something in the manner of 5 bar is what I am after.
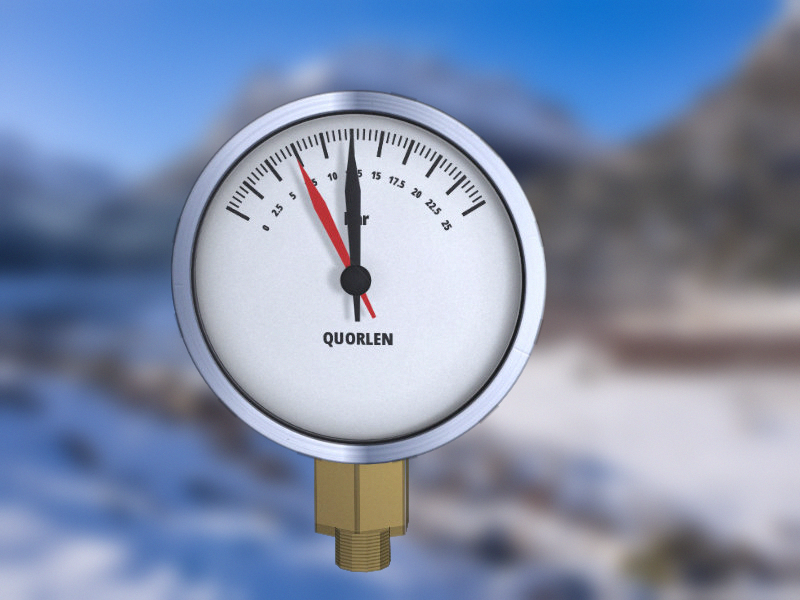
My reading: 12.5 bar
